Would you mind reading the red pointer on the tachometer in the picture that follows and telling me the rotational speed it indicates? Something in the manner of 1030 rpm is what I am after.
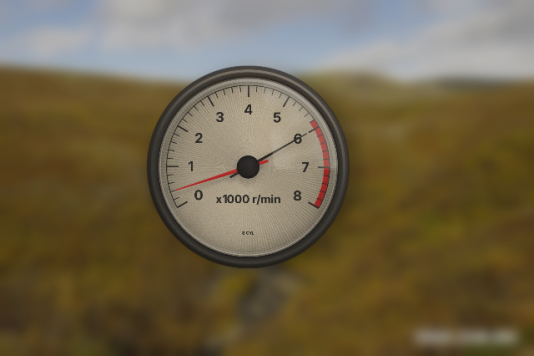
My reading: 400 rpm
